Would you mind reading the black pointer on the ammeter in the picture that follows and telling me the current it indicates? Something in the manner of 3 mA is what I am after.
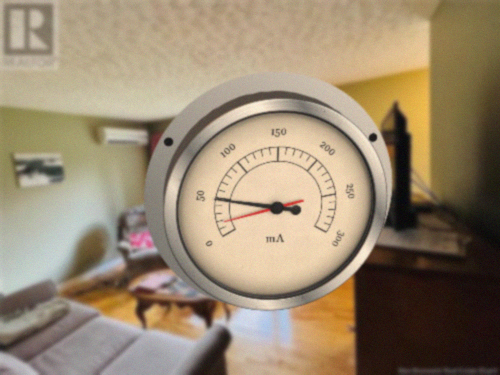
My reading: 50 mA
